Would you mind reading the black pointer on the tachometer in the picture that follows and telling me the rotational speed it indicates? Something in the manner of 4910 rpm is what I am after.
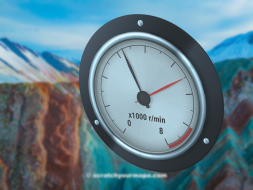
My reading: 3250 rpm
